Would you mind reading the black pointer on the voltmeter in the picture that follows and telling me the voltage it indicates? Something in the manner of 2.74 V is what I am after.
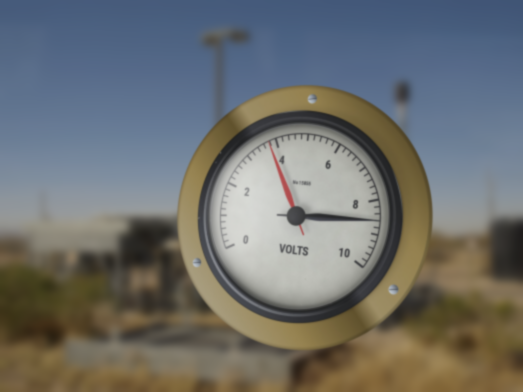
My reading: 8.6 V
